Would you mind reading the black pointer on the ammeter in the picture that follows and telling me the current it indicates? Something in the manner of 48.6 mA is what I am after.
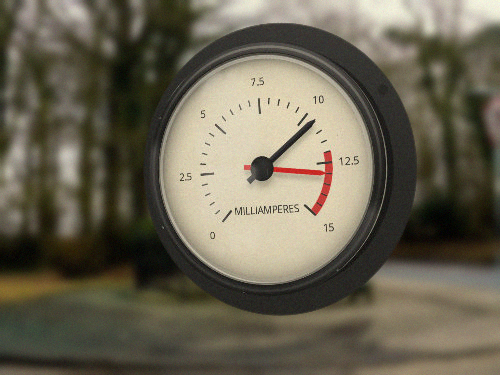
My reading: 10.5 mA
